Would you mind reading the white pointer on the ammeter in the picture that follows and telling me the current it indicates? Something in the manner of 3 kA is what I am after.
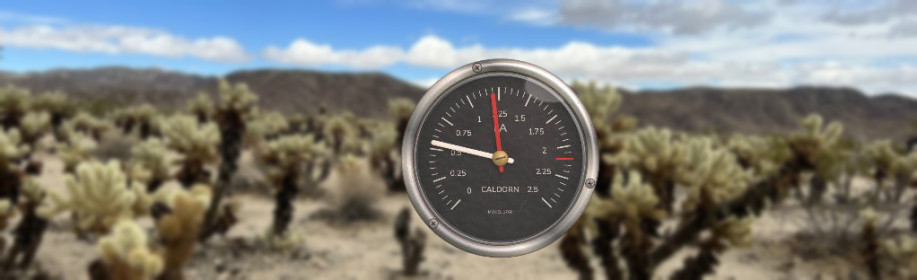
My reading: 0.55 kA
